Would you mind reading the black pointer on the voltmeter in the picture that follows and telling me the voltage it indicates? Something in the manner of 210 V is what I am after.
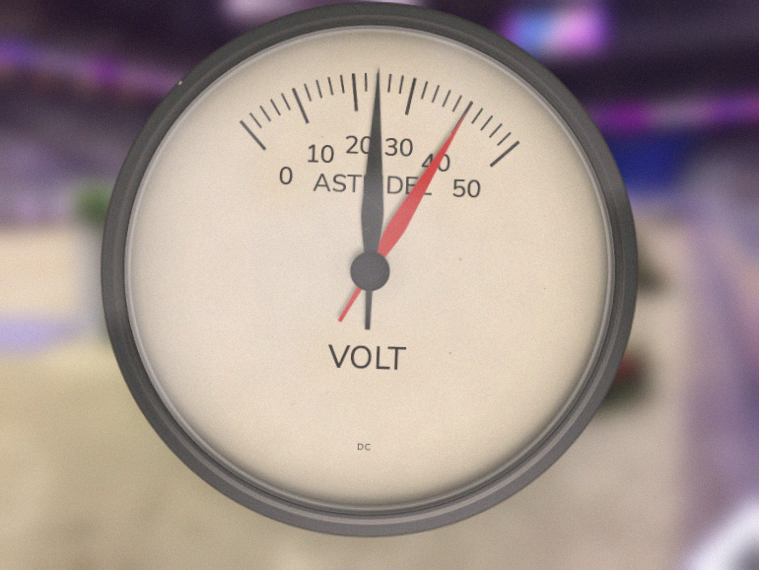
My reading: 24 V
